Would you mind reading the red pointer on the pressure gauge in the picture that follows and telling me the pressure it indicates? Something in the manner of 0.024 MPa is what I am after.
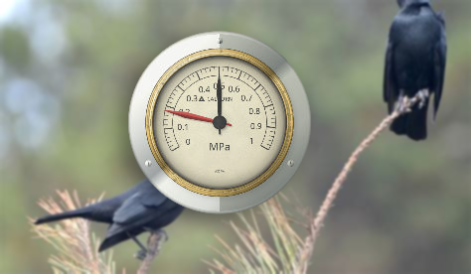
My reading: 0.18 MPa
